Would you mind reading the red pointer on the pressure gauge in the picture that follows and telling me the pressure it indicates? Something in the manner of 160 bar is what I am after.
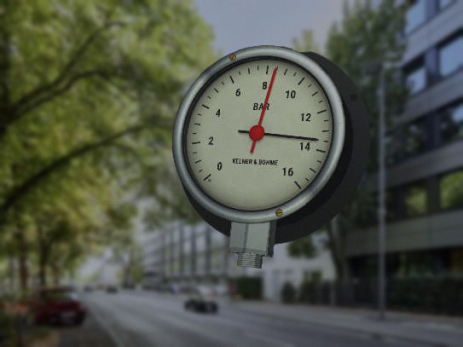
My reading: 8.5 bar
